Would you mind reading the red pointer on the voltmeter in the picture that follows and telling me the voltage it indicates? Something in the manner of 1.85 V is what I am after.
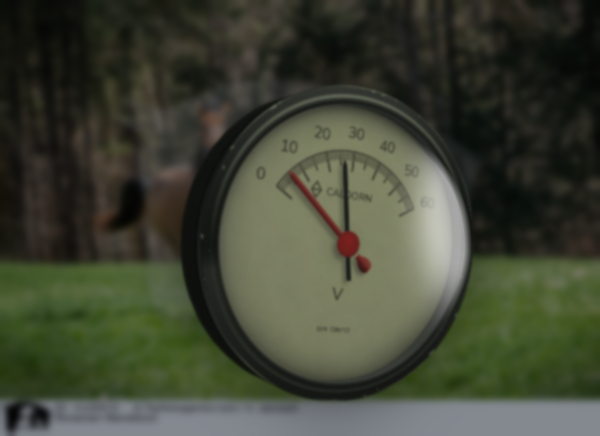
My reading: 5 V
